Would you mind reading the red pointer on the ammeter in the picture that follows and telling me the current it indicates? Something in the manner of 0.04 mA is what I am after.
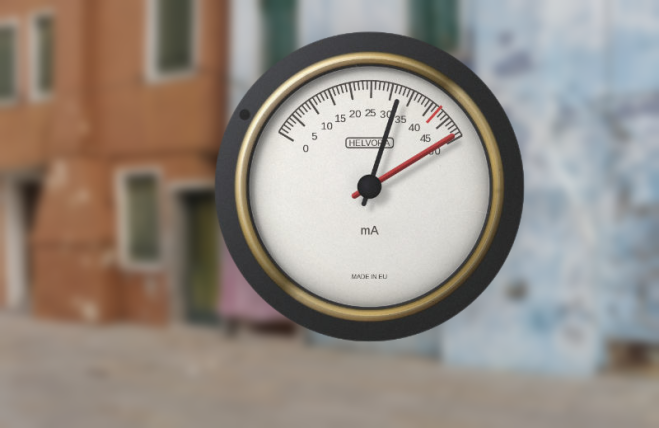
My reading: 49 mA
